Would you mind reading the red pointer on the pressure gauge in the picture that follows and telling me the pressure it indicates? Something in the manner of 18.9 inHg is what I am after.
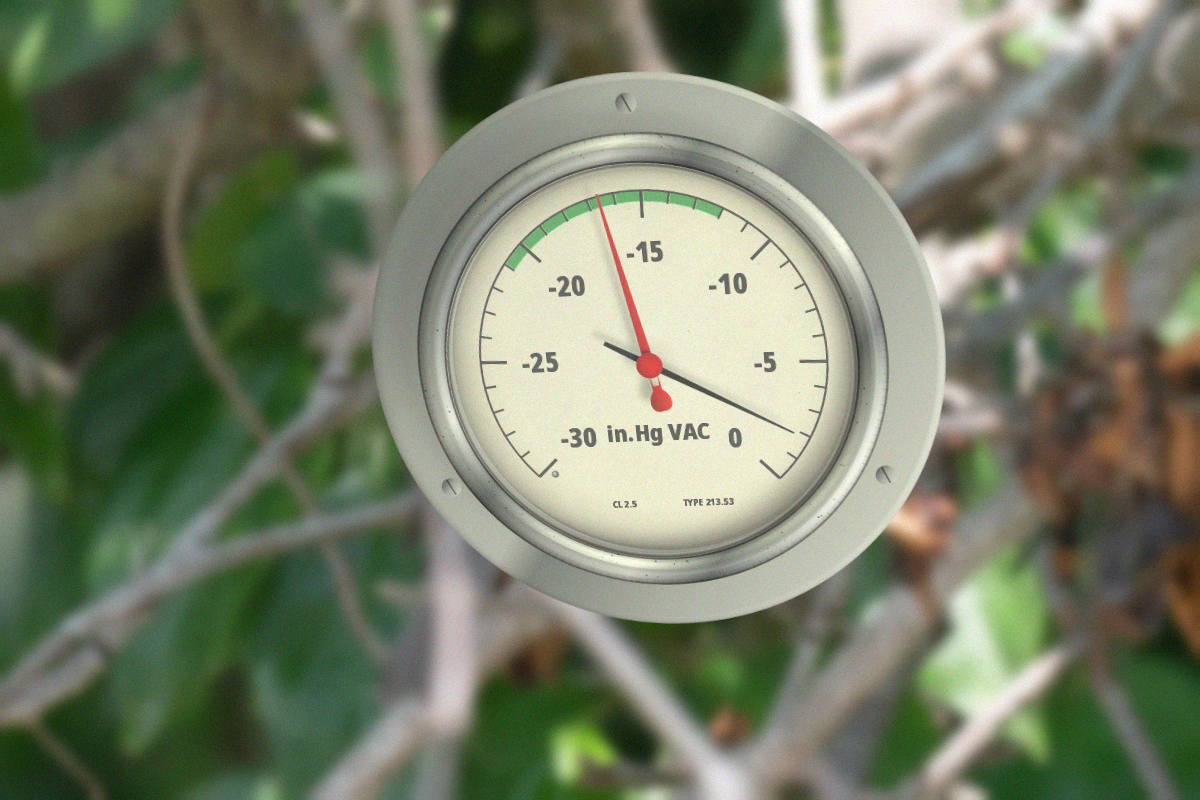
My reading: -16.5 inHg
